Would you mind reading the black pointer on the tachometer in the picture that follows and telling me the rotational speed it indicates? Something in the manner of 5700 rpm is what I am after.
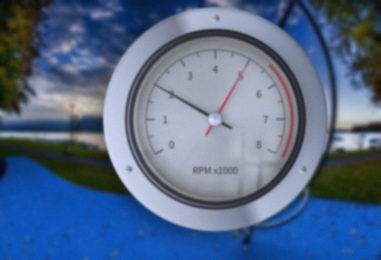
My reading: 2000 rpm
